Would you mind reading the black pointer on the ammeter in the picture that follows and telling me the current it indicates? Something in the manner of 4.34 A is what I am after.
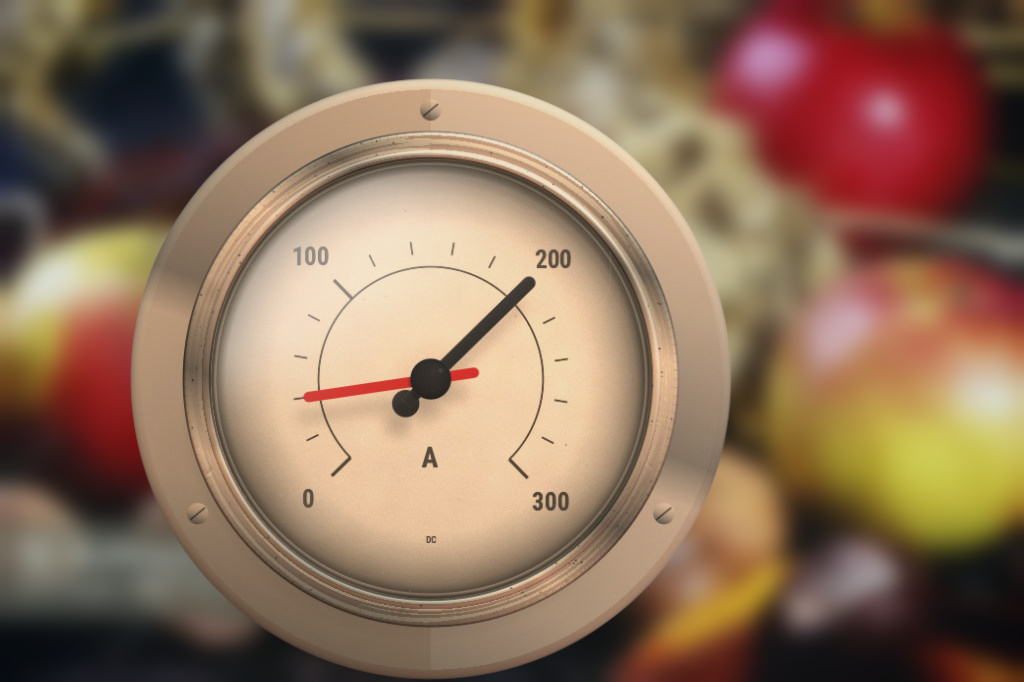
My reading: 200 A
